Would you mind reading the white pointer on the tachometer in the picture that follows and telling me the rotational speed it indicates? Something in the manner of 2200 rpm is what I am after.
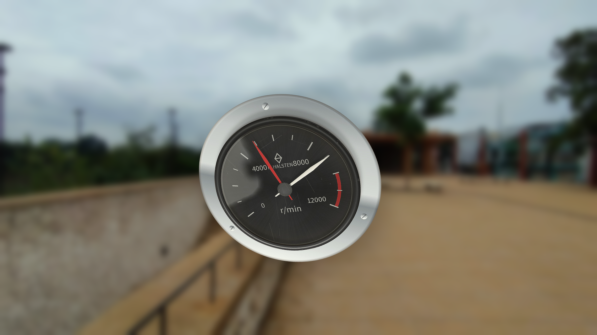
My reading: 9000 rpm
